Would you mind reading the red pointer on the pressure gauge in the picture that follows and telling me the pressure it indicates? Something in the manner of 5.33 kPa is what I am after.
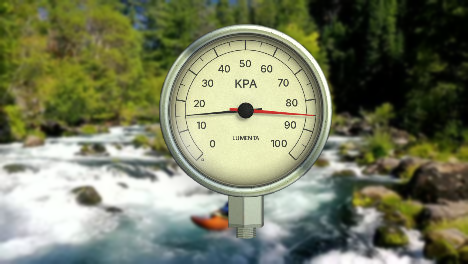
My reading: 85 kPa
